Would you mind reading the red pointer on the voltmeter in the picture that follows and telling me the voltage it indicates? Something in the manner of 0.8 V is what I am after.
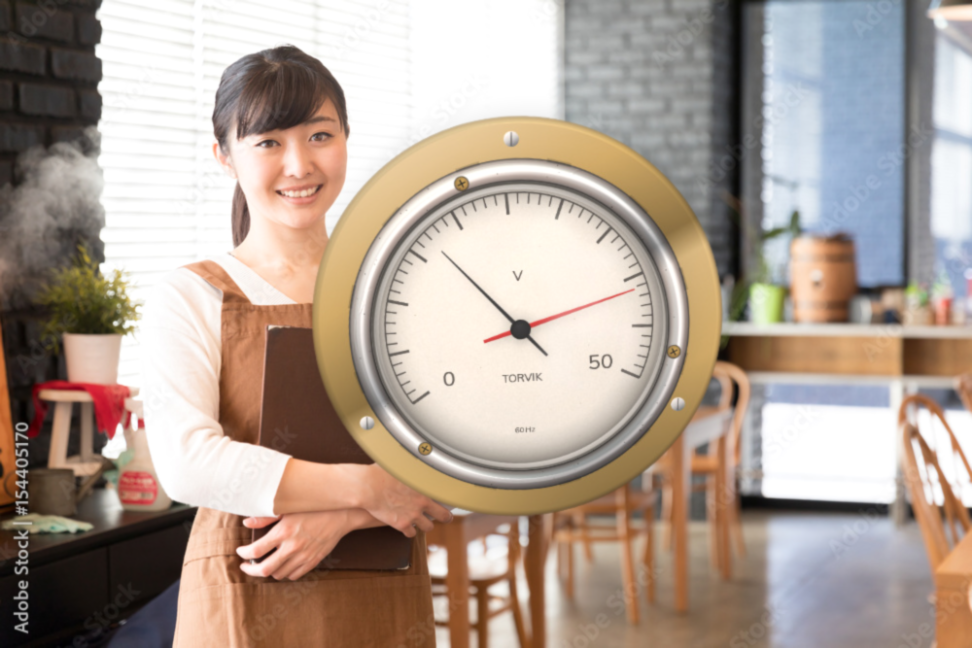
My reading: 41 V
